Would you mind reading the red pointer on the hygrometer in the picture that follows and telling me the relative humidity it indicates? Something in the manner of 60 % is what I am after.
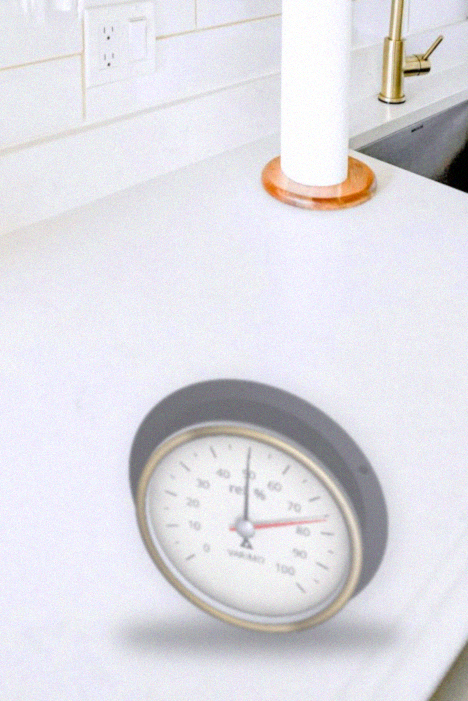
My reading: 75 %
